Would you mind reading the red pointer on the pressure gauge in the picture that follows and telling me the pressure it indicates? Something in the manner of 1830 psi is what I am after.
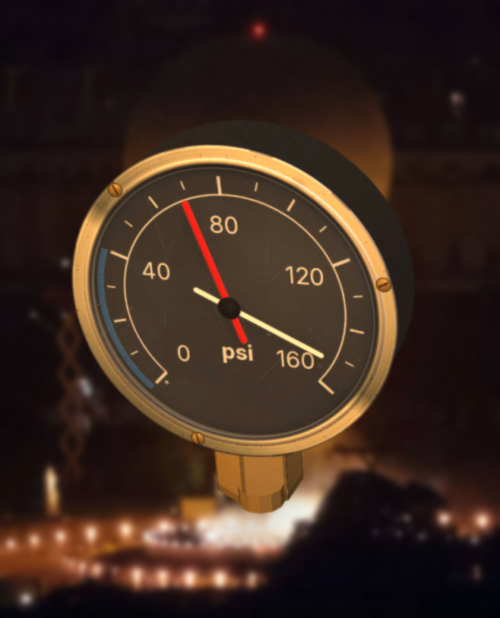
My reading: 70 psi
